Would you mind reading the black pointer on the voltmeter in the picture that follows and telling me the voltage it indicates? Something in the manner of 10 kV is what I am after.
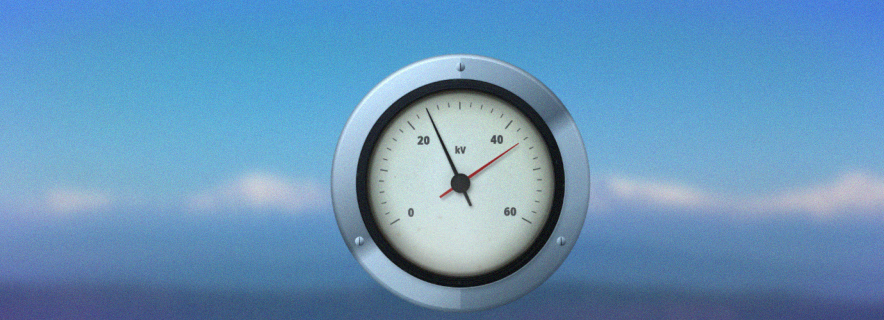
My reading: 24 kV
